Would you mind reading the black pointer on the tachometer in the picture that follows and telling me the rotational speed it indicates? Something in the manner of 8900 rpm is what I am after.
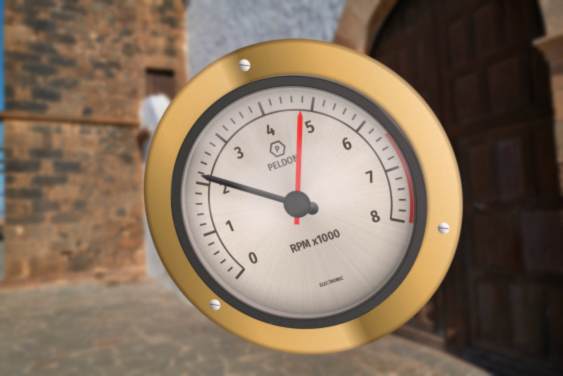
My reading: 2200 rpm
